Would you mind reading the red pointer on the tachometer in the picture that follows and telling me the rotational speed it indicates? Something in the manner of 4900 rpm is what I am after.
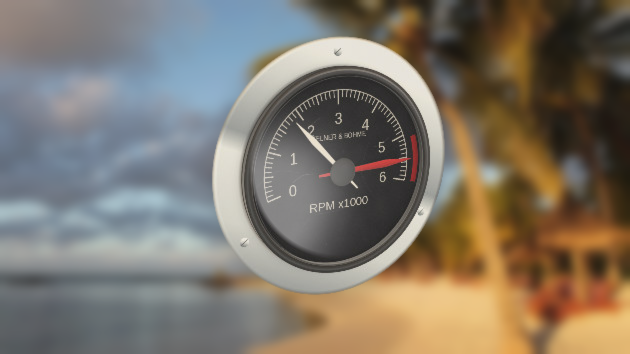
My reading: 5500 rpm
